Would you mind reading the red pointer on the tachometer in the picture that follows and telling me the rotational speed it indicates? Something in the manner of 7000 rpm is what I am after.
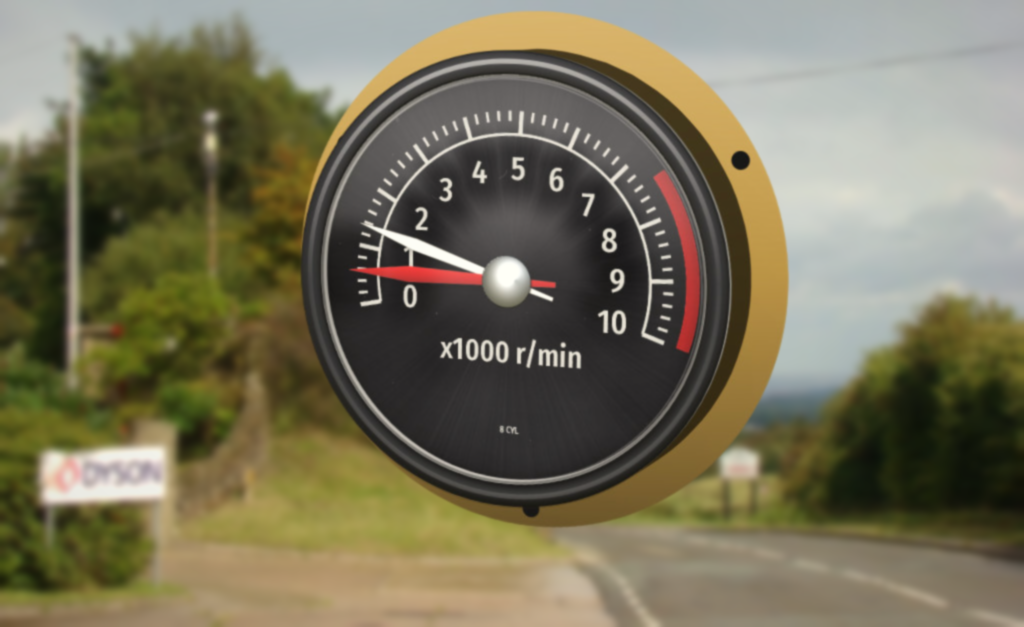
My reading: 600 rpm
